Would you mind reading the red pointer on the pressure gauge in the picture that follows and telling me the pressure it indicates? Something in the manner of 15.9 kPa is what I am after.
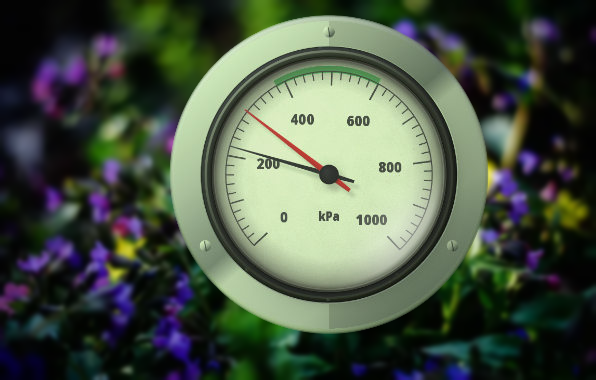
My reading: 300 kPa
